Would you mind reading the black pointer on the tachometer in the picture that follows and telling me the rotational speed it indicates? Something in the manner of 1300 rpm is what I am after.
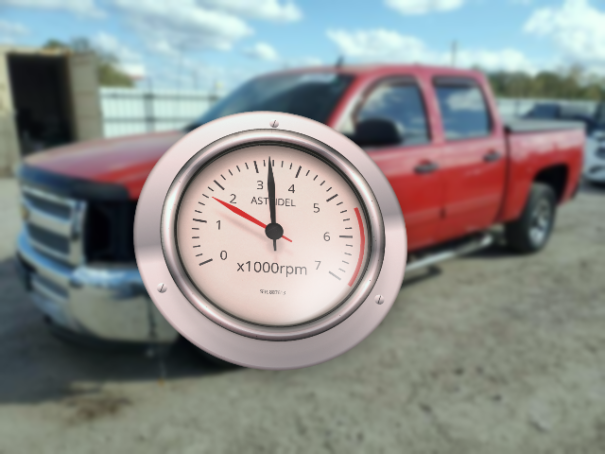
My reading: 3300 rpm
